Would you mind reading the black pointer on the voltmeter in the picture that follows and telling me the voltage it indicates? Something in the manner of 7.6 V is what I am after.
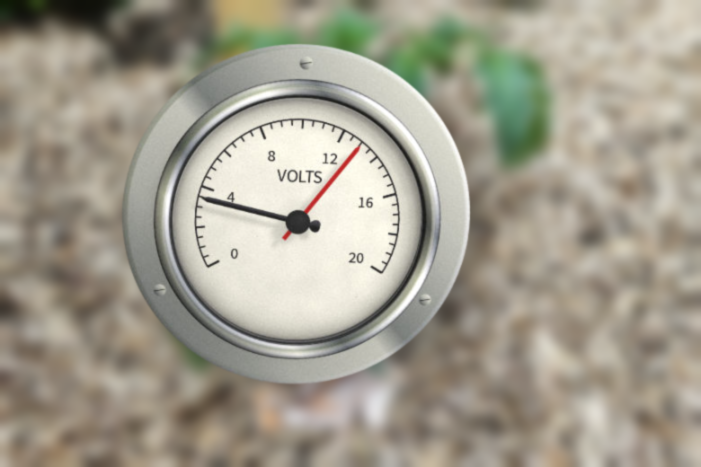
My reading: 3.5 V
